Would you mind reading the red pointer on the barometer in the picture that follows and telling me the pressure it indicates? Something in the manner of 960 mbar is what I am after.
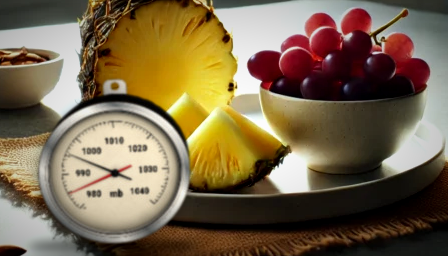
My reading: 985 mbar
